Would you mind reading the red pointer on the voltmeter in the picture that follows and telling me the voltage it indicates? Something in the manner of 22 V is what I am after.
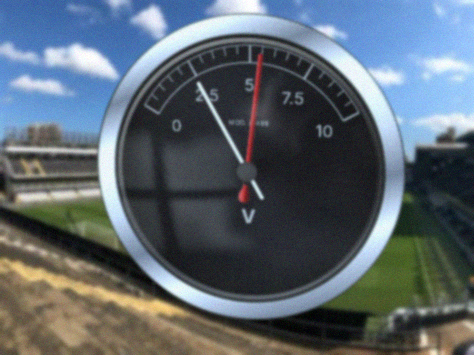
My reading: 5.5 V
